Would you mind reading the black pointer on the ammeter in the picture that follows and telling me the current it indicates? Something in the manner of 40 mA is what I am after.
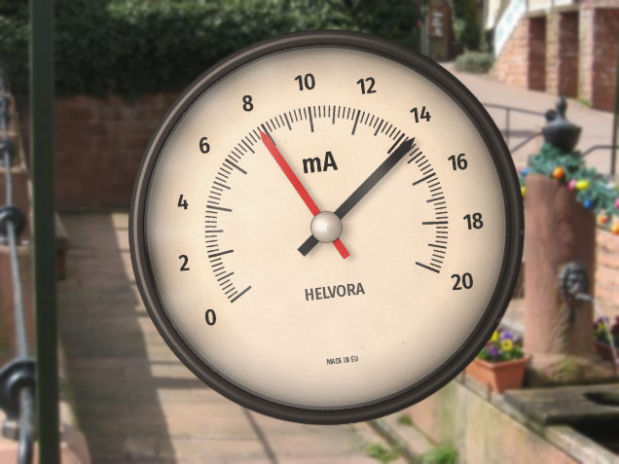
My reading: 14.4 mA
